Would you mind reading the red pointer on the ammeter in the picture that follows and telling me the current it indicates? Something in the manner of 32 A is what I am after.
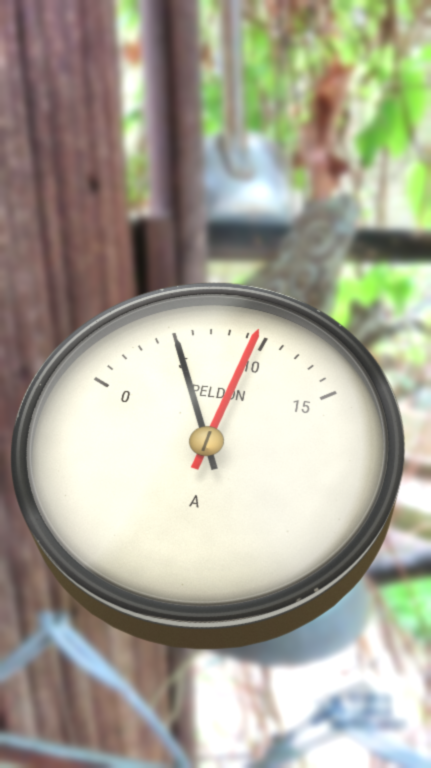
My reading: 9.5 A
